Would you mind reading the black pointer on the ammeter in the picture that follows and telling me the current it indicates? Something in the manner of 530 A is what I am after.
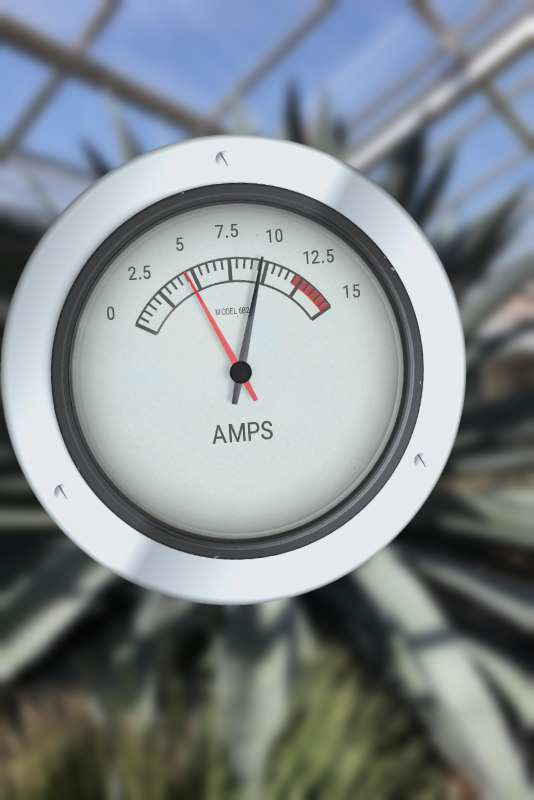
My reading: 9.5 A
